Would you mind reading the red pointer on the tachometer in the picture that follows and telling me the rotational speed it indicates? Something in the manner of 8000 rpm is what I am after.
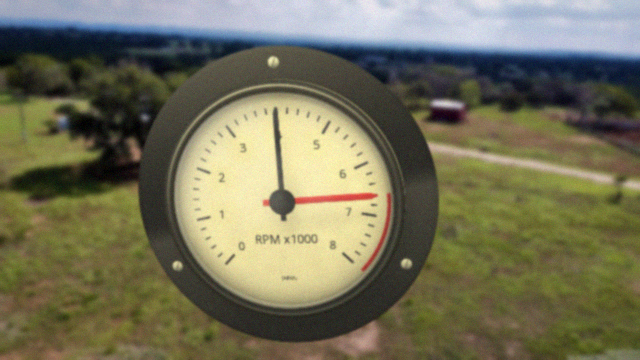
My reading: 6600 rpm
